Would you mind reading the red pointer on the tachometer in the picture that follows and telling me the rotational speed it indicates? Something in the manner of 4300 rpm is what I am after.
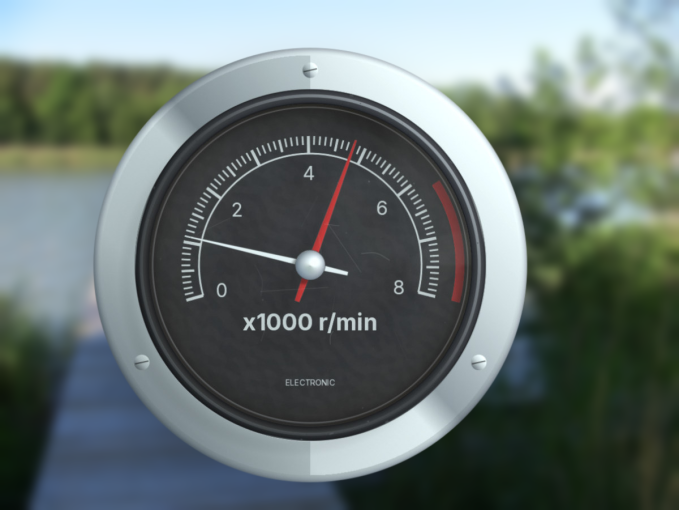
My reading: 4800 rpm
